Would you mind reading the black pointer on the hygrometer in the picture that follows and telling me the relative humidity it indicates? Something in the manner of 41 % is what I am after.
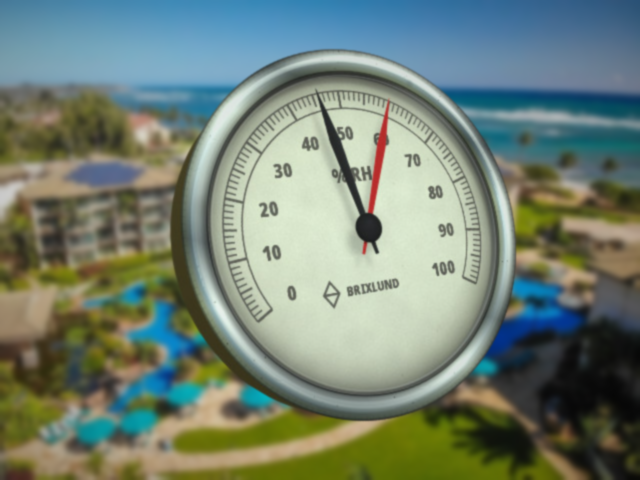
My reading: 45 %
